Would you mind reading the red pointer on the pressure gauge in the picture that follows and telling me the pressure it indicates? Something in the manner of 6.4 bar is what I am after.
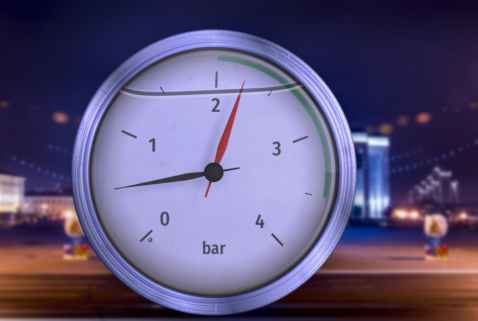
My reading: 2.25 bar
